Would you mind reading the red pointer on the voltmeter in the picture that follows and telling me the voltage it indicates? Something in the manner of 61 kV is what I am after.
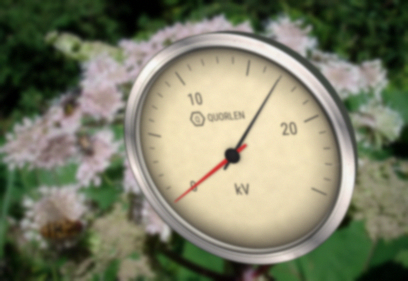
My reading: 0 kV
